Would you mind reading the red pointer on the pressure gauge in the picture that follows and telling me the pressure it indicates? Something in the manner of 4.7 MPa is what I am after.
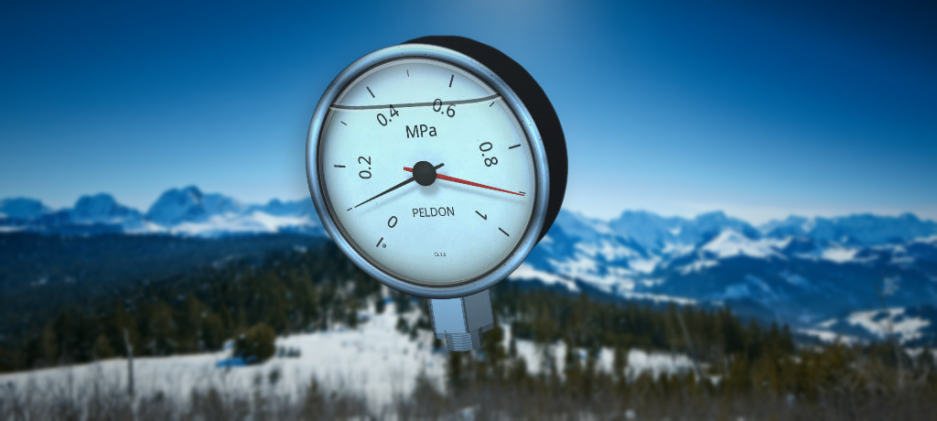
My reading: 0.9 MPa
